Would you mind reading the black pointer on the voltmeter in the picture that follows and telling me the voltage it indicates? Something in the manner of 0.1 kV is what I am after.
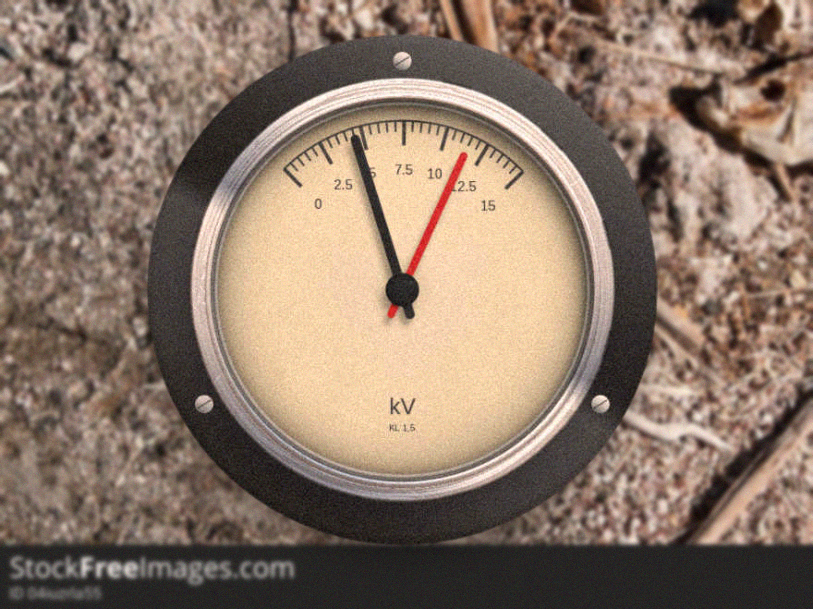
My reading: 4.5 kV
